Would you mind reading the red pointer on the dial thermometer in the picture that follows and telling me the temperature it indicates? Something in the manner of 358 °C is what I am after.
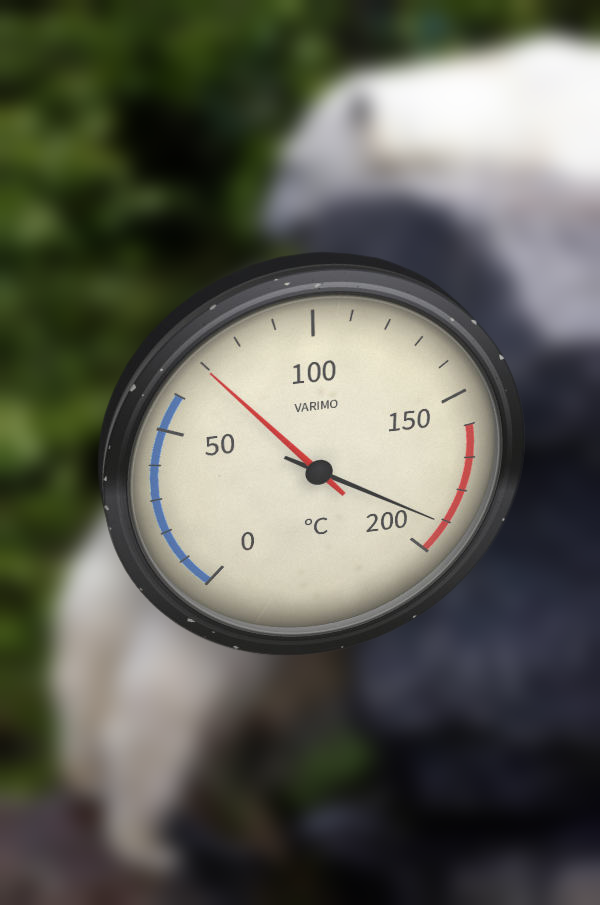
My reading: 70 °C
